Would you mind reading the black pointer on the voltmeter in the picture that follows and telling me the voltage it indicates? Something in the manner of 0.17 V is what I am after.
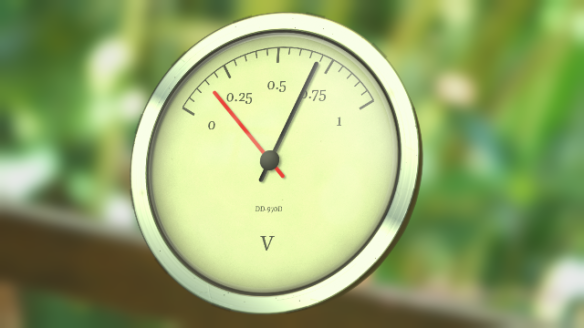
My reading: 0.7 V
